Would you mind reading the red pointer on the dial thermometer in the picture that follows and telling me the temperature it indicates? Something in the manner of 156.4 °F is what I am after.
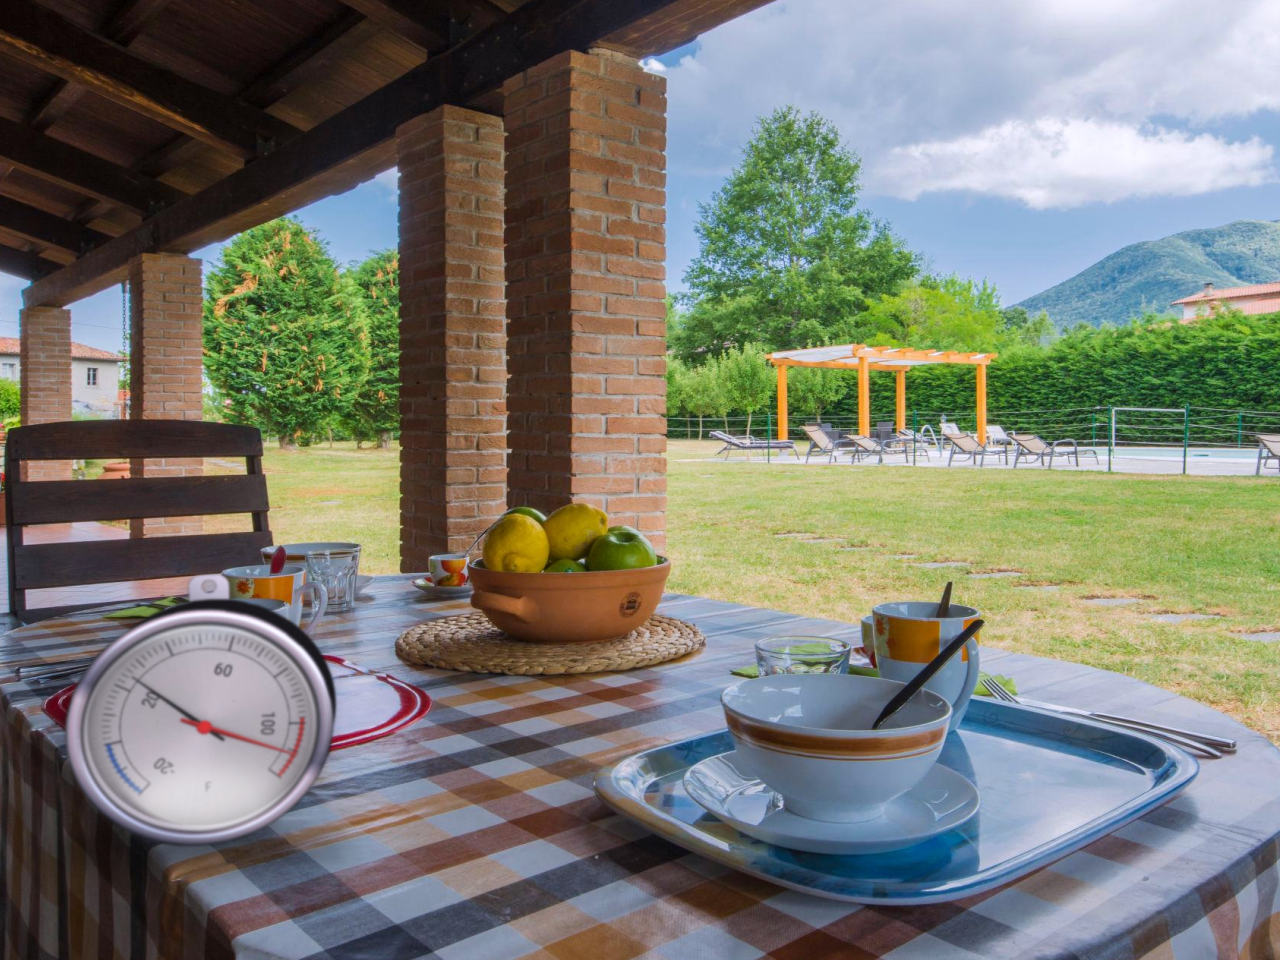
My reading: 110 °F
